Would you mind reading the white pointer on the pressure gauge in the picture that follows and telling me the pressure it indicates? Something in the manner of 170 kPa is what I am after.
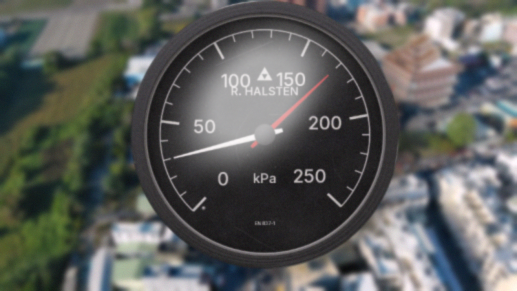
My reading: 30 kPa
